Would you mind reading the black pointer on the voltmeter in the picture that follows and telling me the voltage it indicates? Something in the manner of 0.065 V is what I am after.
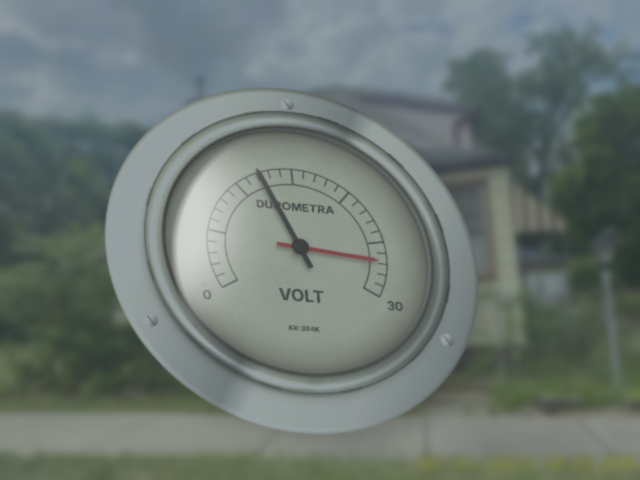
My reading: 12 V
